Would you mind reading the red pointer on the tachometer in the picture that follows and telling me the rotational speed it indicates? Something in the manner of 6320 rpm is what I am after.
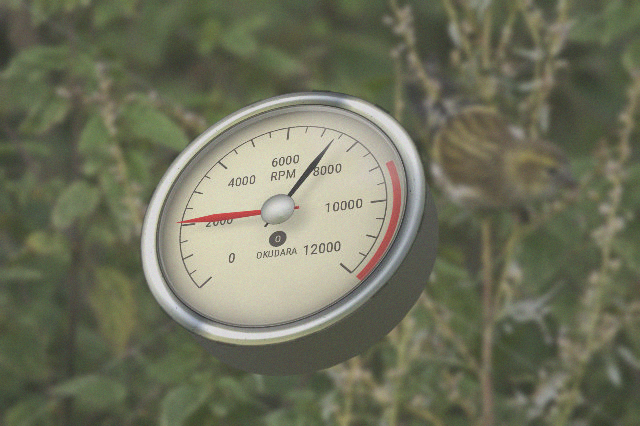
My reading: 2000 rpm
